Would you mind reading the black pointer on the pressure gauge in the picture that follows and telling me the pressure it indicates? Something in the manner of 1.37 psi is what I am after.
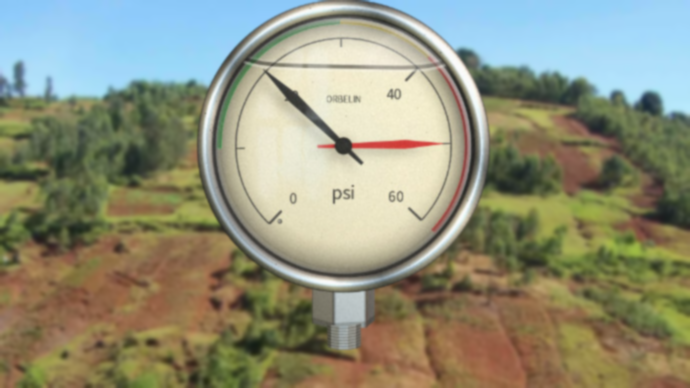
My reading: 20 psi
